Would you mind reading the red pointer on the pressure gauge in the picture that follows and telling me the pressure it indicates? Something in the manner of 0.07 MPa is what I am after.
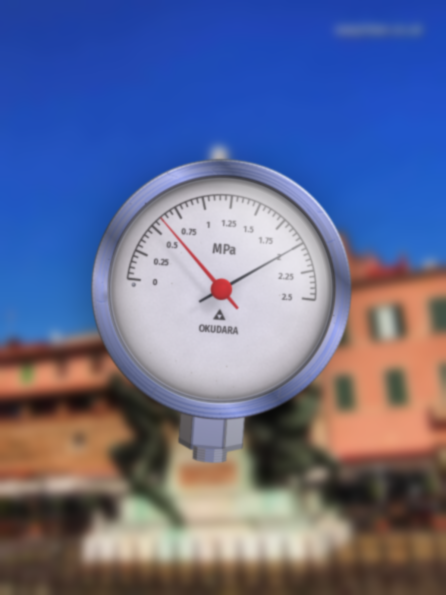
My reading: 0.6 MPa
